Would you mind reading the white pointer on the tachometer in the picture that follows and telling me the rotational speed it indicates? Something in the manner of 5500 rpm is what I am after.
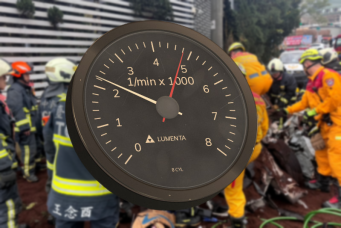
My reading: 2200 rpm
